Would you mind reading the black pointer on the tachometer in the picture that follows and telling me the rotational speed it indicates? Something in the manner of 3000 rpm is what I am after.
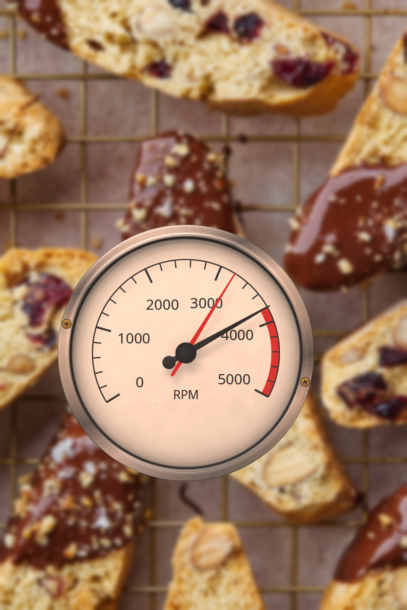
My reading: 3800 rpm
